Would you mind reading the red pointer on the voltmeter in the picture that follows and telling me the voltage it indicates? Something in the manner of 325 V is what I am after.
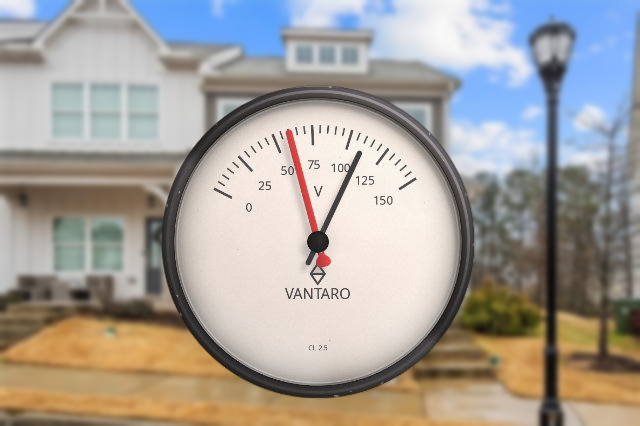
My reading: 60 V
